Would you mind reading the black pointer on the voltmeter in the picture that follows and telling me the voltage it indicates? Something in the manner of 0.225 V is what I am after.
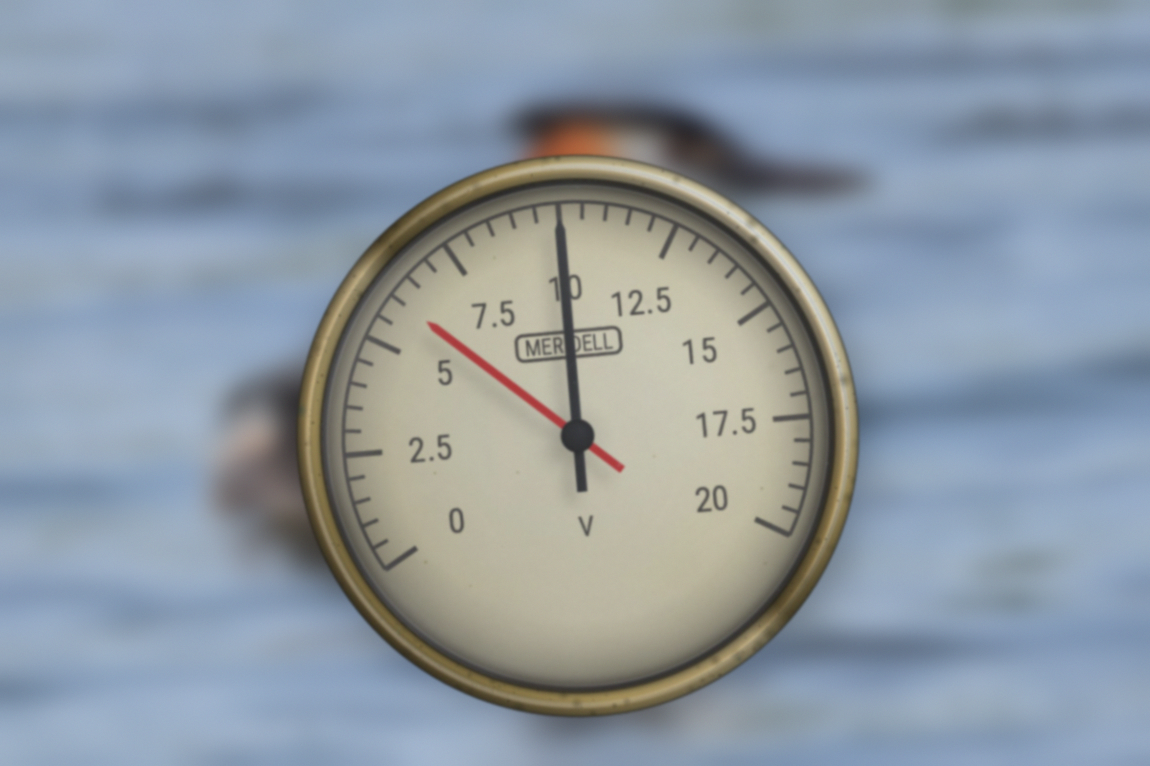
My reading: 10 V
